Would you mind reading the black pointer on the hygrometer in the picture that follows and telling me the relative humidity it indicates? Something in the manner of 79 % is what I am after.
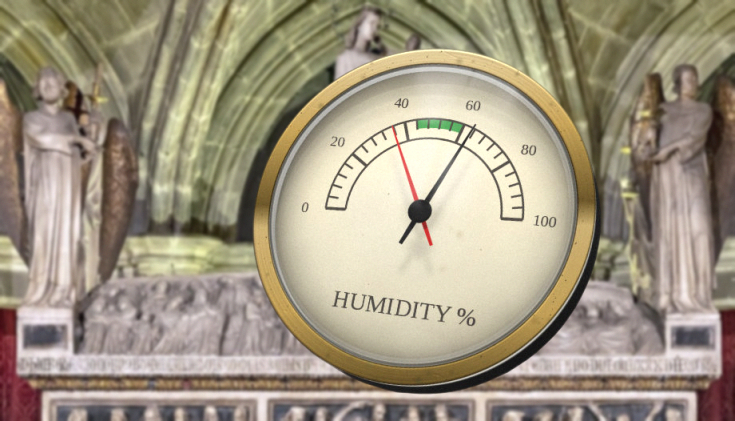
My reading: 64 %
